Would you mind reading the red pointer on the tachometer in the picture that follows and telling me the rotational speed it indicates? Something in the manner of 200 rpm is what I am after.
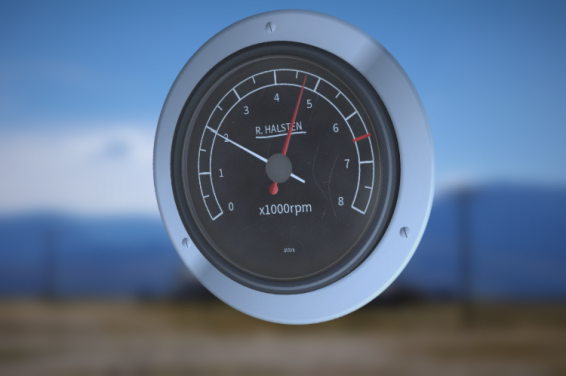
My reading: 4750 rpm
